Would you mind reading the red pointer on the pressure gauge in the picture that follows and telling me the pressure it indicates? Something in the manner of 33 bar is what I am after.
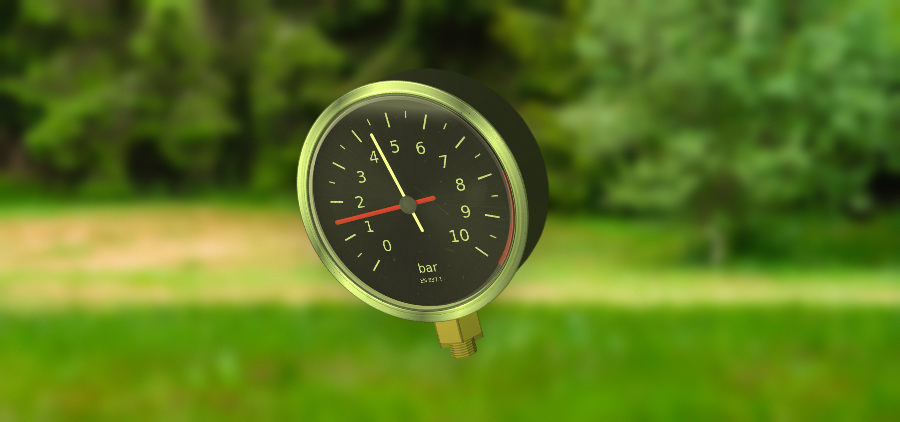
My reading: 1.5 bar
